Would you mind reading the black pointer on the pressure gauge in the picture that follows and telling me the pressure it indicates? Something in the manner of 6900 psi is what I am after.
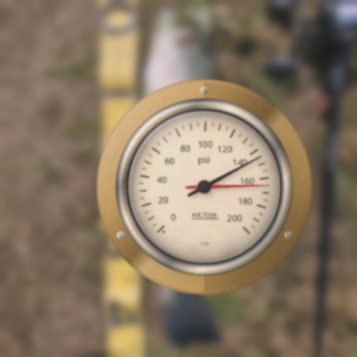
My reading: 145 psi
